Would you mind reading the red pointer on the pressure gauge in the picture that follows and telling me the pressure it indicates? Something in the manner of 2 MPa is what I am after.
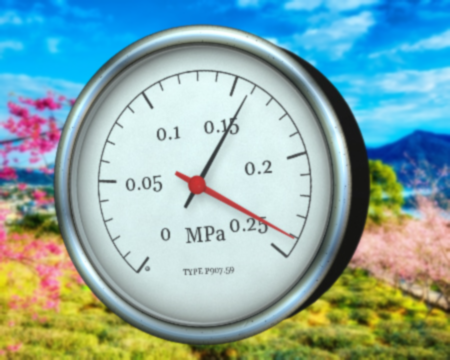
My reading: 0.24 MPa
